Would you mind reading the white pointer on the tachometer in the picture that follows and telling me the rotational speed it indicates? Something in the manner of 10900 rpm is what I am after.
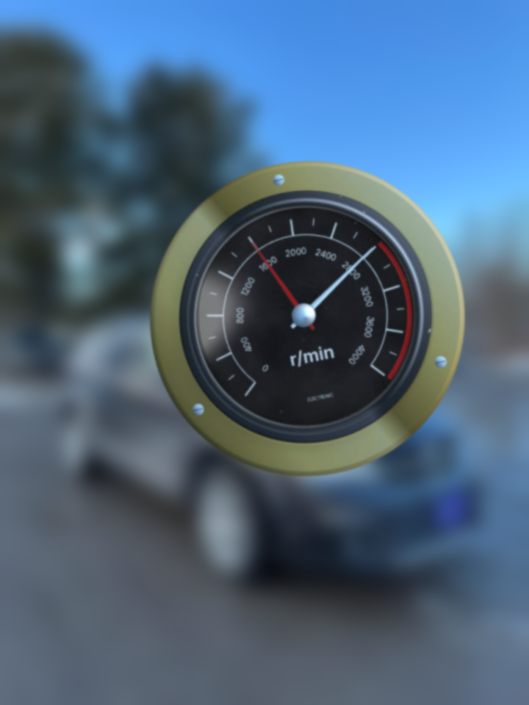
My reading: 2800 rpm
